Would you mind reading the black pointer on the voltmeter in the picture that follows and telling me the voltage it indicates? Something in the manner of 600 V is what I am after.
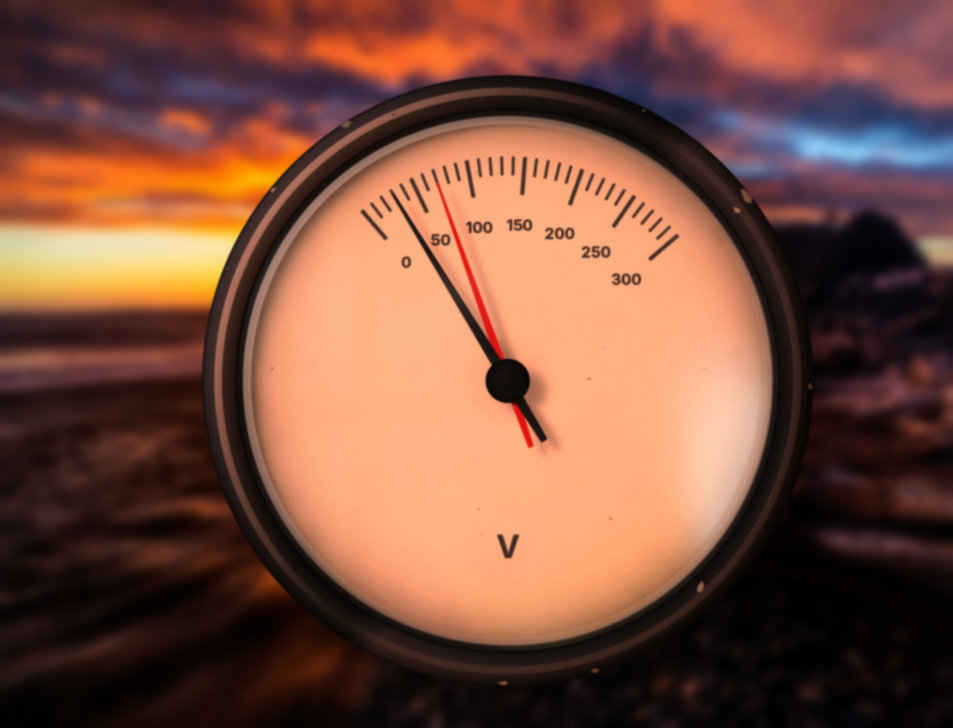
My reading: 30 V
